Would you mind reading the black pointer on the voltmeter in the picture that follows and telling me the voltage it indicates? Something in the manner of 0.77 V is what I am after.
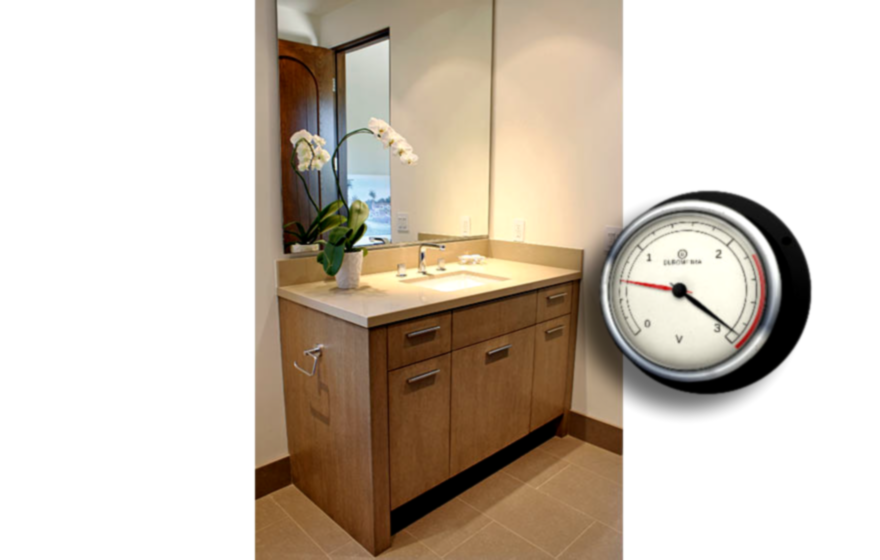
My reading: 2.9 V
